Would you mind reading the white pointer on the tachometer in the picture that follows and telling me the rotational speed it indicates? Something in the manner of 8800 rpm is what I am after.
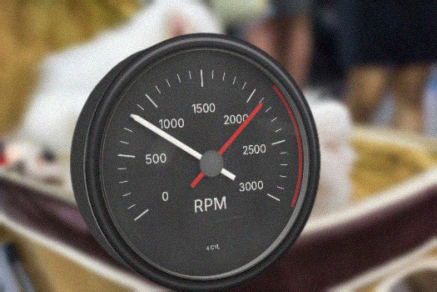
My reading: 800 rpm
